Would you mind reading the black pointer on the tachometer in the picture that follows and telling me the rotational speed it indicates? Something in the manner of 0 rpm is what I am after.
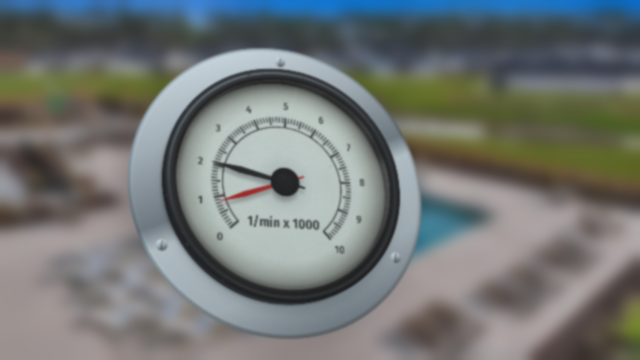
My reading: 2000 rpm
